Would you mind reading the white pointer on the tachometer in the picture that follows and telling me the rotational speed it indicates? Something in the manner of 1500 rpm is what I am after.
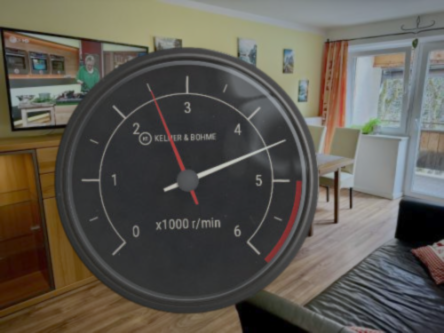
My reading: 4500 rpm
